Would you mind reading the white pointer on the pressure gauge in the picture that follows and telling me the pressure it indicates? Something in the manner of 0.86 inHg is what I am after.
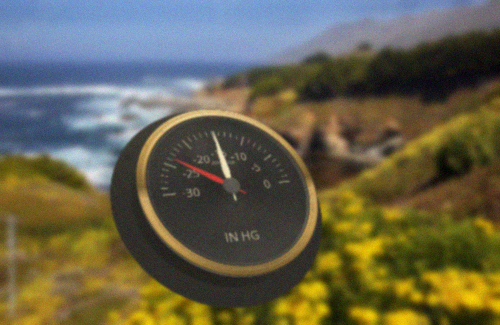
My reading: -15 inHg
